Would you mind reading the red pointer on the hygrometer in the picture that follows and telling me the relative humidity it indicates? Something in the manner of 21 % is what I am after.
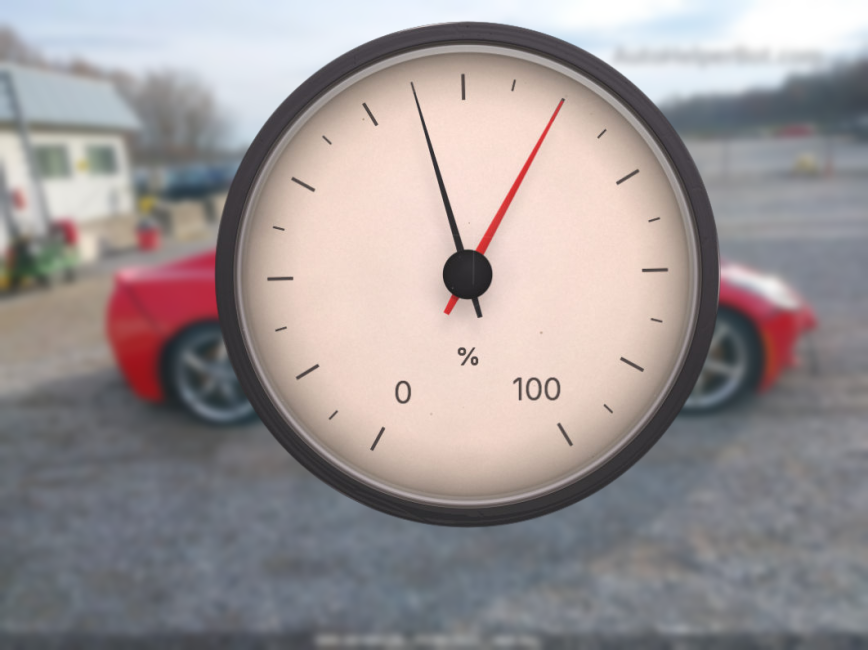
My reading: 60 %
